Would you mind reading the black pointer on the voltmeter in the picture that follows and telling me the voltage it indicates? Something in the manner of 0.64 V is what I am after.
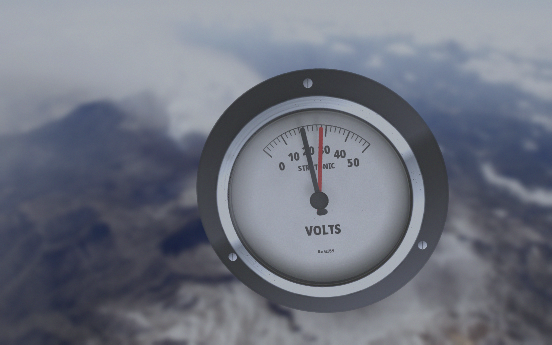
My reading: 20 V
